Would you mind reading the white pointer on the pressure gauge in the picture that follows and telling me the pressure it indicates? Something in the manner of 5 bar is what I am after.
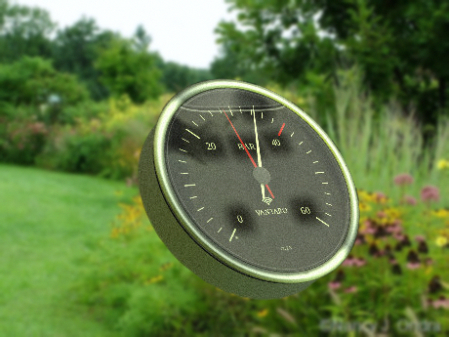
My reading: 34 bar
